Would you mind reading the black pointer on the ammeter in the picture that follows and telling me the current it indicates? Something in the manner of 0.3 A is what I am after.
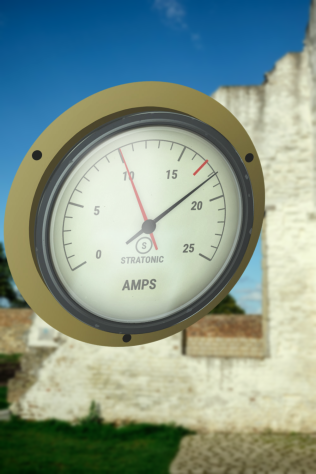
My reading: 18 A
